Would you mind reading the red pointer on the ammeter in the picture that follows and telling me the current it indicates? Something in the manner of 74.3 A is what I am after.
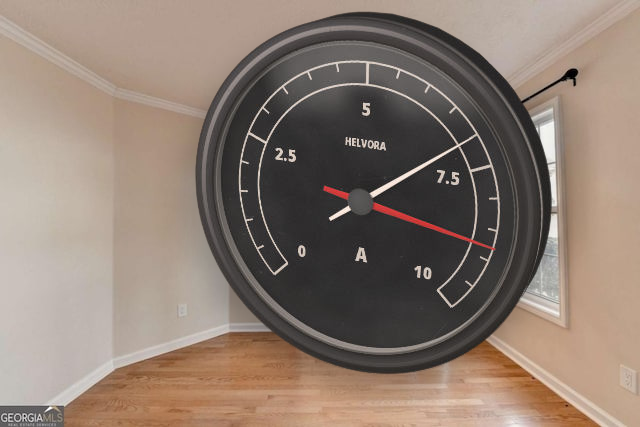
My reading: 8.75 A
